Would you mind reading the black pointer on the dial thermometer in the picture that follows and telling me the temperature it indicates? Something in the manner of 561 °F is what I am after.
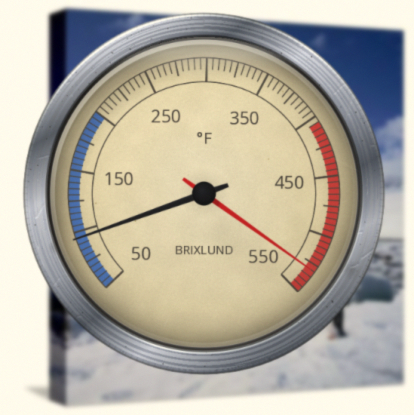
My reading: 95 °F
